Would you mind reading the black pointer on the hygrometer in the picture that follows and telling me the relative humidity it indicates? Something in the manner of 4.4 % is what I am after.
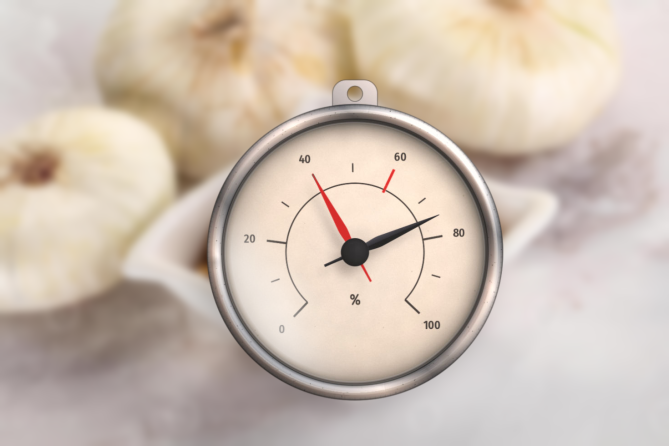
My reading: 75 %
